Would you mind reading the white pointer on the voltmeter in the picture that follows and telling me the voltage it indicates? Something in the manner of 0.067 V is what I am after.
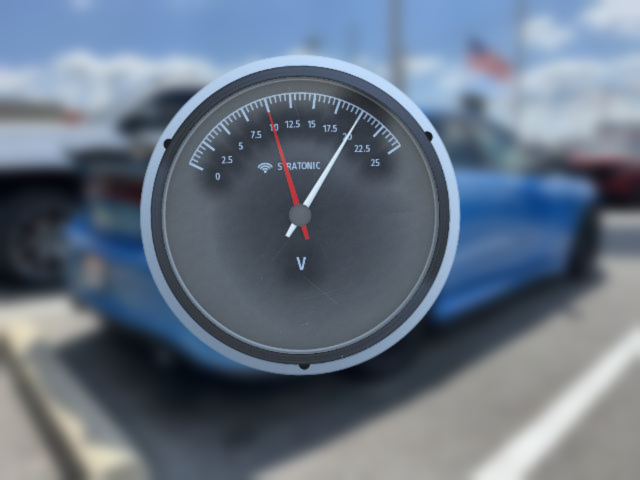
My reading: 20 V
